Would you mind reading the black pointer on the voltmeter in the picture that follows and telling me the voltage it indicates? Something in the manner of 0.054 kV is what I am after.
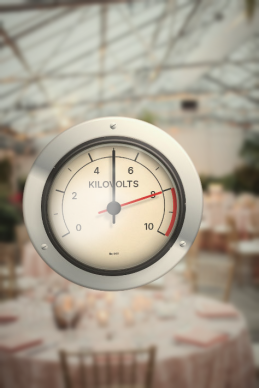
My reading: 5 kV
